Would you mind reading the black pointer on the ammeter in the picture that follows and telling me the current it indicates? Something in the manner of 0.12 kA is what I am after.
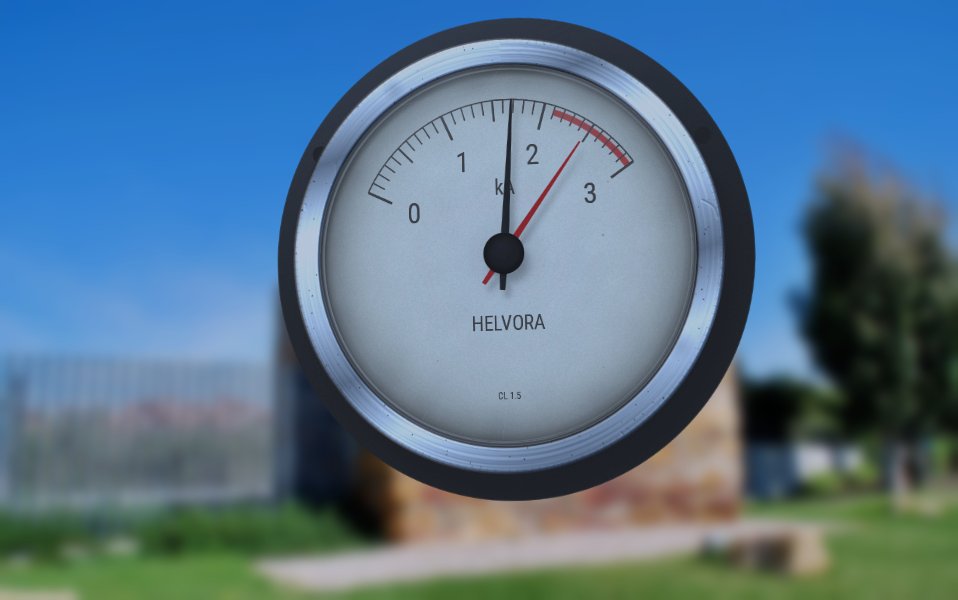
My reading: 1.7 kA
